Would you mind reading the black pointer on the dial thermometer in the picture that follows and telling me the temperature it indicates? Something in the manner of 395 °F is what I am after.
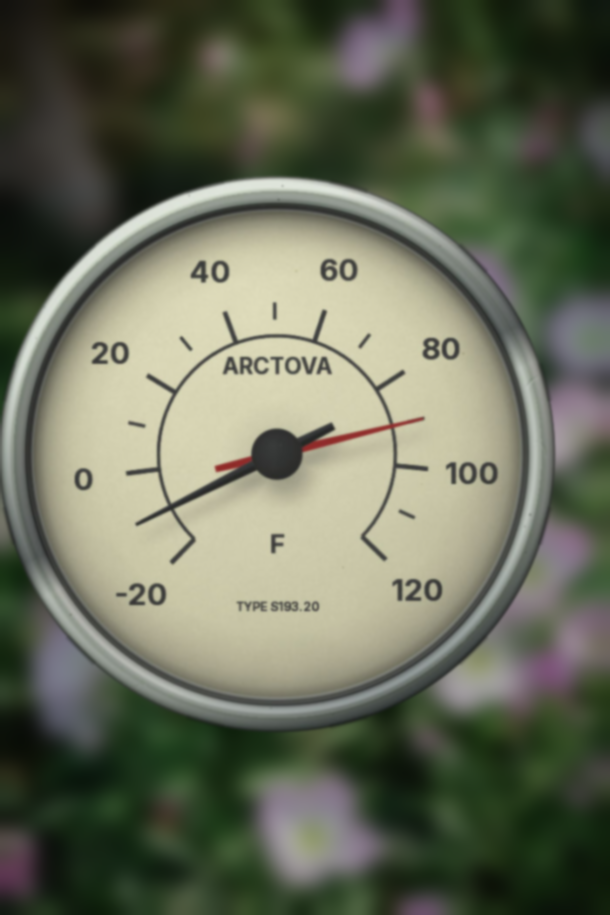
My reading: -10 °F
